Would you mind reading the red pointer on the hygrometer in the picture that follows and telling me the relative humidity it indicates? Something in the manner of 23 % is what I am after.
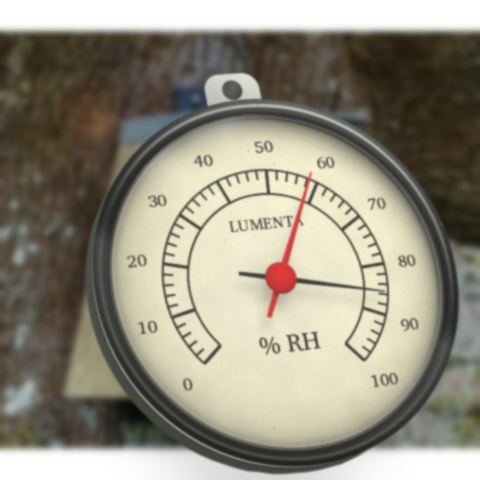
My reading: 58 %
